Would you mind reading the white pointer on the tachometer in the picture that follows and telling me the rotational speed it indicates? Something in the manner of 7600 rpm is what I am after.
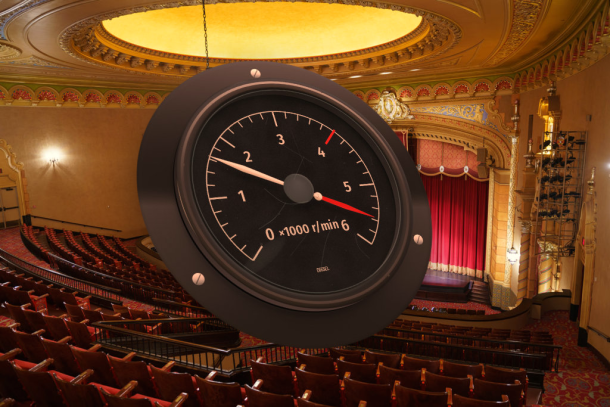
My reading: 1600 rpm
